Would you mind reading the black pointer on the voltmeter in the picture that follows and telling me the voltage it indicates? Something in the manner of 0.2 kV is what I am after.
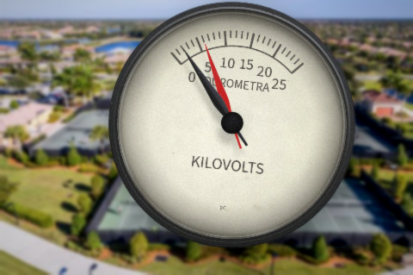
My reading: 2 kV
